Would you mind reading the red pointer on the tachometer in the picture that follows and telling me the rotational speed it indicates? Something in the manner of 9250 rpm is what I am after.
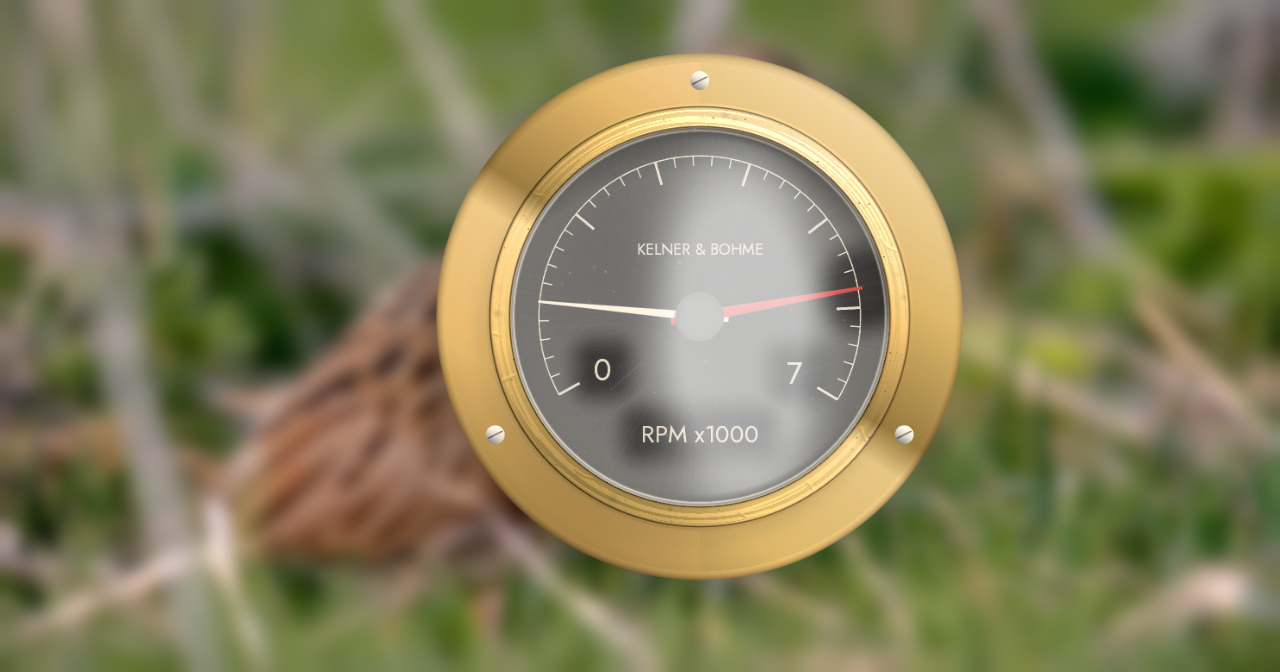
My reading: 5800 rpm
